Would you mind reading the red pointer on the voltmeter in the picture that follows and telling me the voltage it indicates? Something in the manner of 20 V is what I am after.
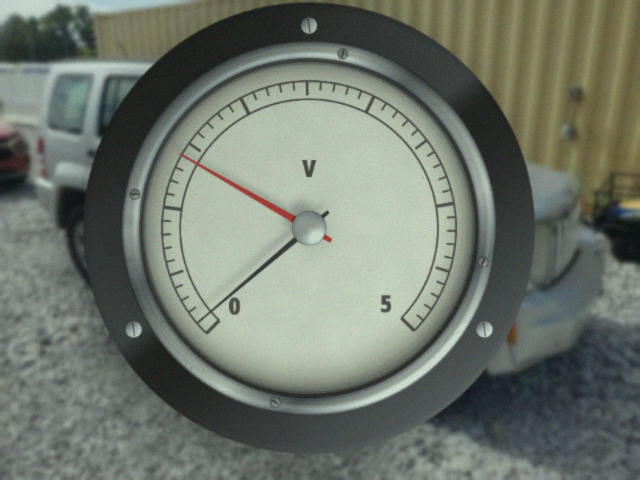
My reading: 1.4 V
